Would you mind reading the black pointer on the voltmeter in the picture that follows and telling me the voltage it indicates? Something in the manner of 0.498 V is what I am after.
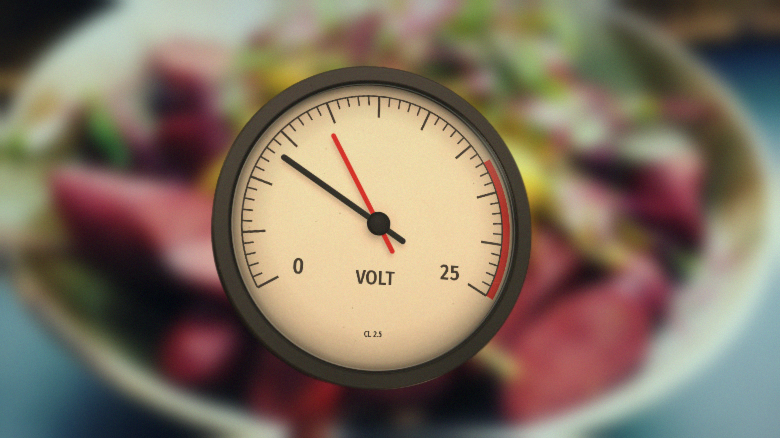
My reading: 6.5 V
